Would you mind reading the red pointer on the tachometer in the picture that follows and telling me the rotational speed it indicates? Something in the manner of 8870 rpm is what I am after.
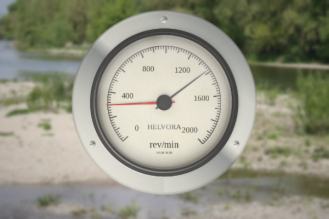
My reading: 300 rpm
